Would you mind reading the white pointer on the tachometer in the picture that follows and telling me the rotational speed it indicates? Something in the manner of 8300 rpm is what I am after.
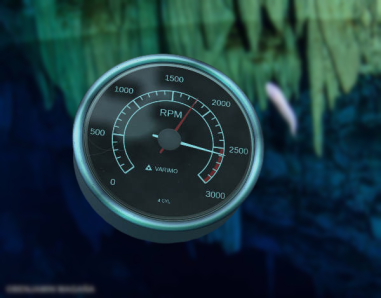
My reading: 2600 rpm
